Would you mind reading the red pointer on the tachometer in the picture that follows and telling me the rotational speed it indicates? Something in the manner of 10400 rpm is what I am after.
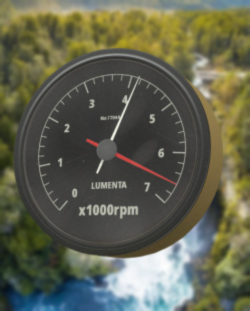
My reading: 6600 rpm
